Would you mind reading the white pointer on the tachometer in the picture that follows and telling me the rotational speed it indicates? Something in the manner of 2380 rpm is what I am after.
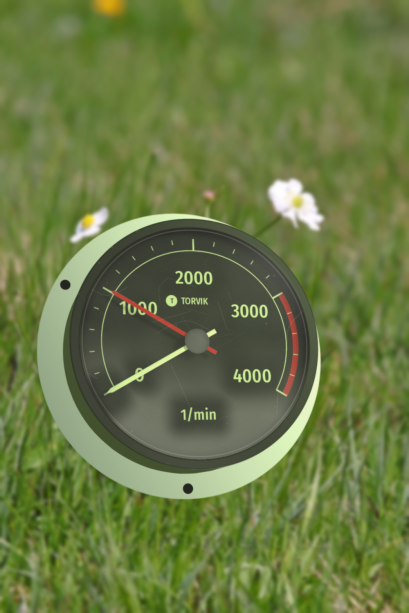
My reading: 0 rpm
